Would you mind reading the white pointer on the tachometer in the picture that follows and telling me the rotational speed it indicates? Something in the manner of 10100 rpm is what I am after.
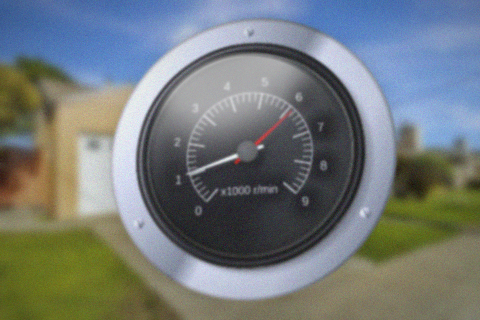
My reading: 1000 rpm
